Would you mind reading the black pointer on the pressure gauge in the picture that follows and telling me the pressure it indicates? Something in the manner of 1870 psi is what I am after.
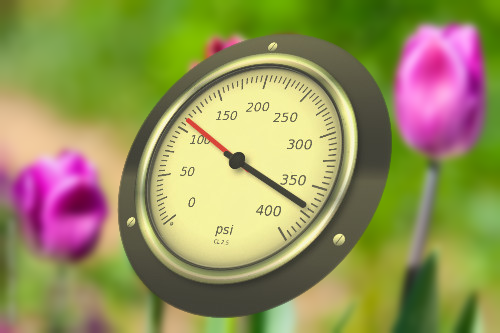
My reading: 370 psi
